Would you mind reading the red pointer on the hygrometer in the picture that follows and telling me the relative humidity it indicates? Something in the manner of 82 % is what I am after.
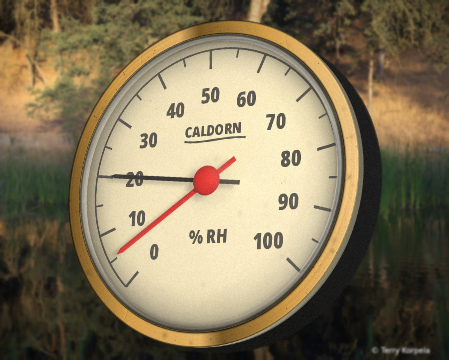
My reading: 5 %
